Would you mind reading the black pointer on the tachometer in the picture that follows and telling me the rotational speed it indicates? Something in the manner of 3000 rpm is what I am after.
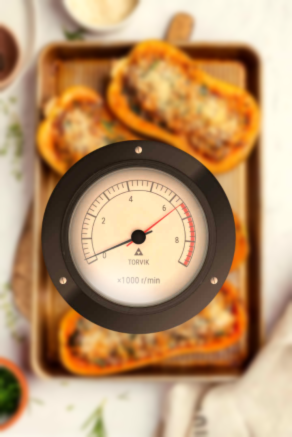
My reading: 200 rpm
